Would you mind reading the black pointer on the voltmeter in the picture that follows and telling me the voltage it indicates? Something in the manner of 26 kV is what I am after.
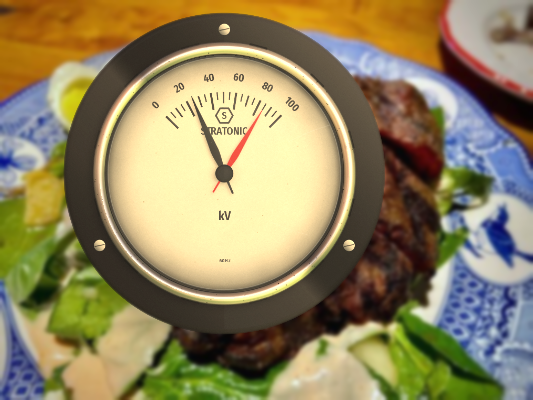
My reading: 25 kV
